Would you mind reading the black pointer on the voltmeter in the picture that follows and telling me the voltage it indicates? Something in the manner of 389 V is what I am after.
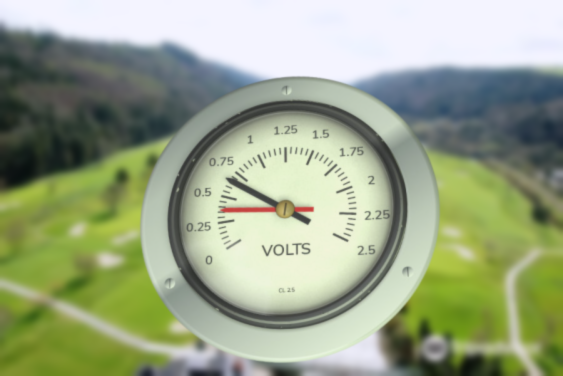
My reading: 0.65 V
